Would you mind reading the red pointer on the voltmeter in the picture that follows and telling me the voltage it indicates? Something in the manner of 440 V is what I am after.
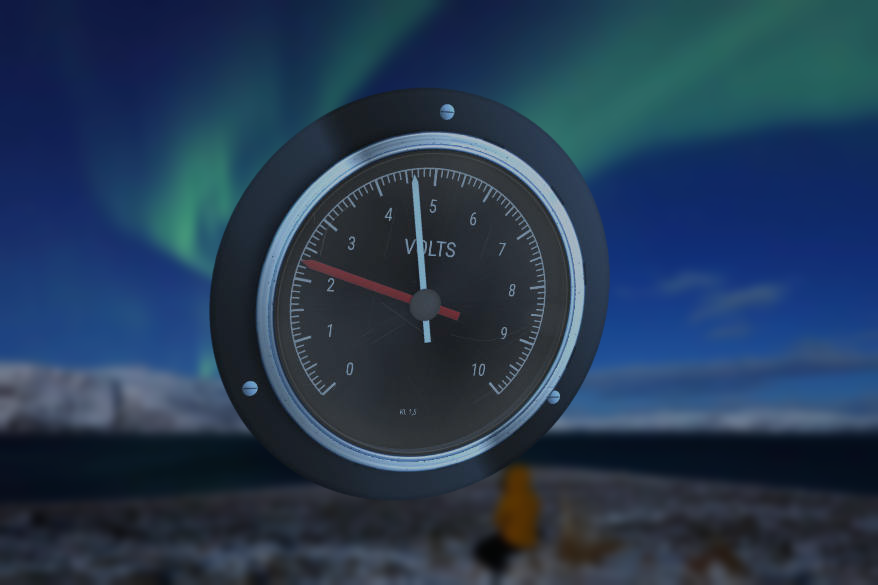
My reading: 2.3 V
